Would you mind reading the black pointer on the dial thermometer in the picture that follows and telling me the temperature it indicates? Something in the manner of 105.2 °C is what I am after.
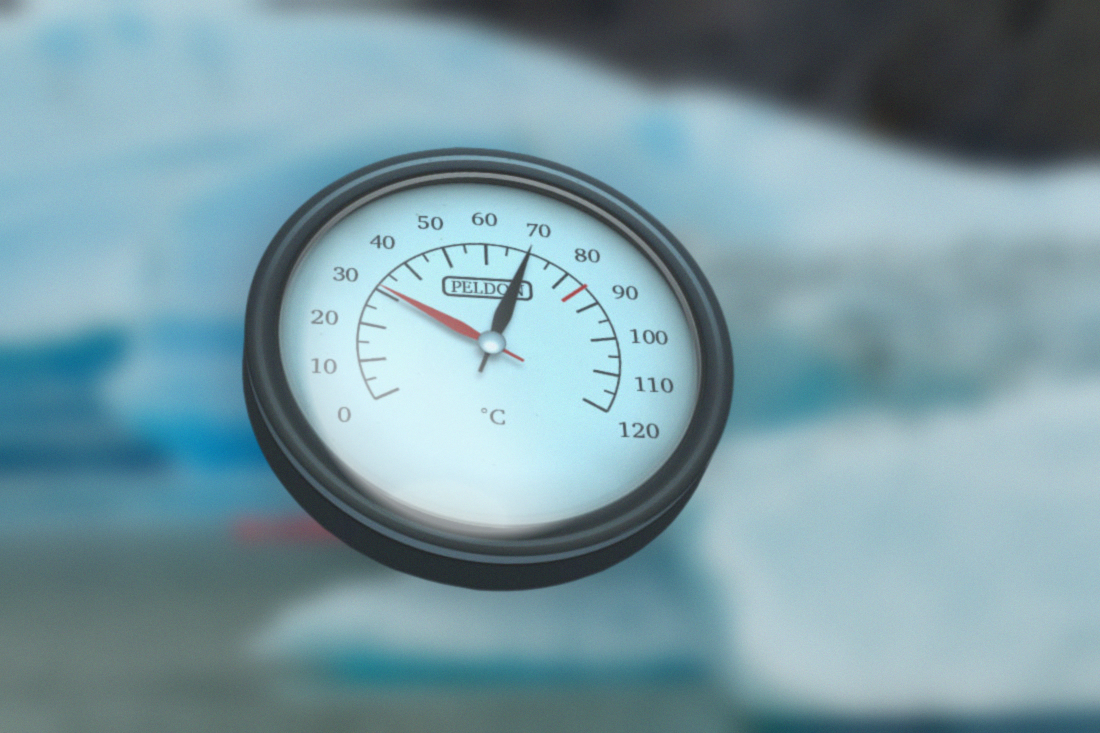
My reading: 70 °C
